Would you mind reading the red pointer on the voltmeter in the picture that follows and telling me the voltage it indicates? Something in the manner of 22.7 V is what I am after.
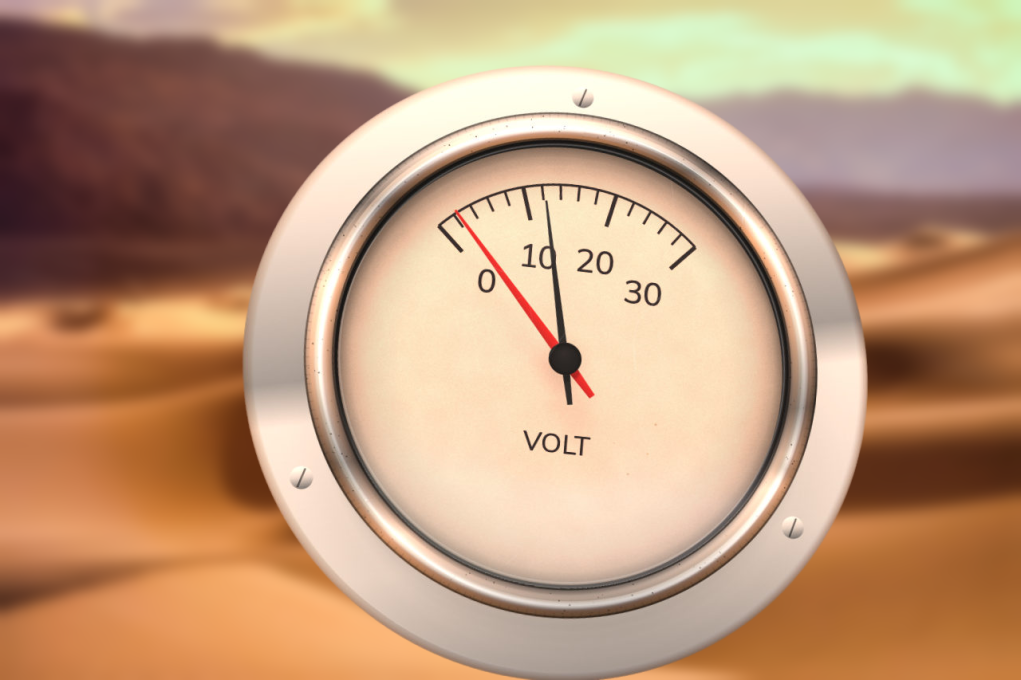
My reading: 2 V
